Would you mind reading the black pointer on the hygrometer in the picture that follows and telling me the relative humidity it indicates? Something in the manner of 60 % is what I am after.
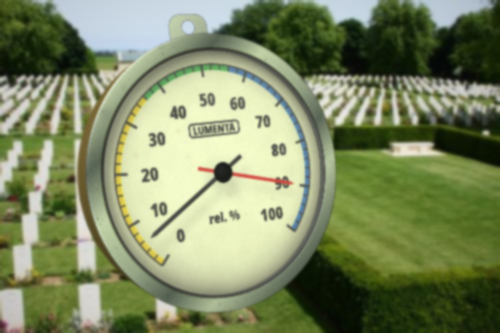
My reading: 6 %
